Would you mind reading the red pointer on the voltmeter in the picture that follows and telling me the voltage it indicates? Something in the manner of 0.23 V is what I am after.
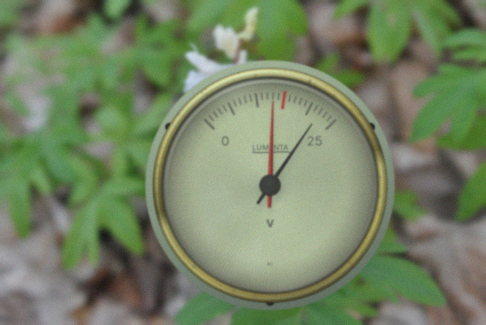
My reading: 13 V
